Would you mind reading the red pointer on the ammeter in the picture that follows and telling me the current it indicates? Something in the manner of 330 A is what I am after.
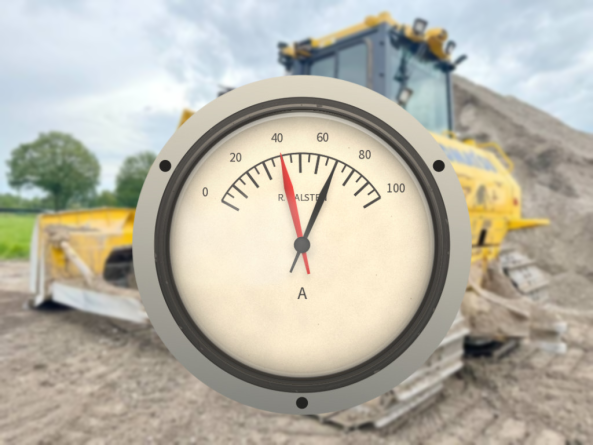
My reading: 40 A
